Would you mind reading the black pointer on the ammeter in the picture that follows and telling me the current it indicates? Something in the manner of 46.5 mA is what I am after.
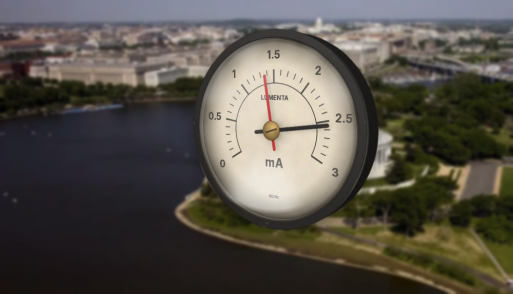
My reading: 2.55 mA
